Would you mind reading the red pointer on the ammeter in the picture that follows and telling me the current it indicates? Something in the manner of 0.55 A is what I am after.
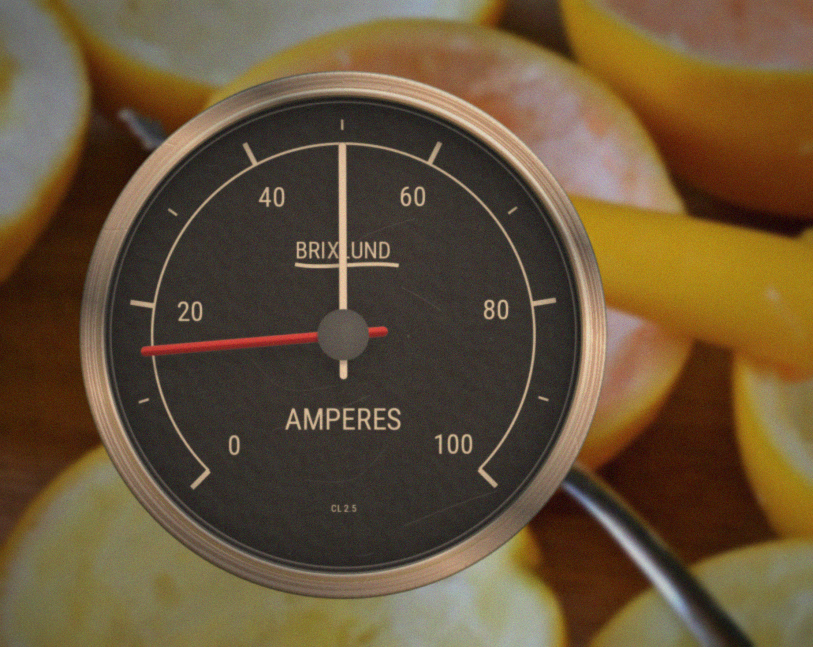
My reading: 15 A
